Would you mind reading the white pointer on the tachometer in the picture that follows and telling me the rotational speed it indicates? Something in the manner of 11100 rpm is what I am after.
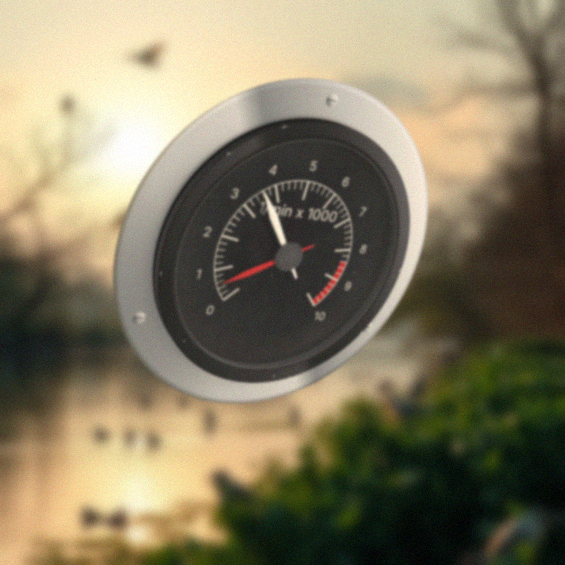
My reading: 3600 rpm
